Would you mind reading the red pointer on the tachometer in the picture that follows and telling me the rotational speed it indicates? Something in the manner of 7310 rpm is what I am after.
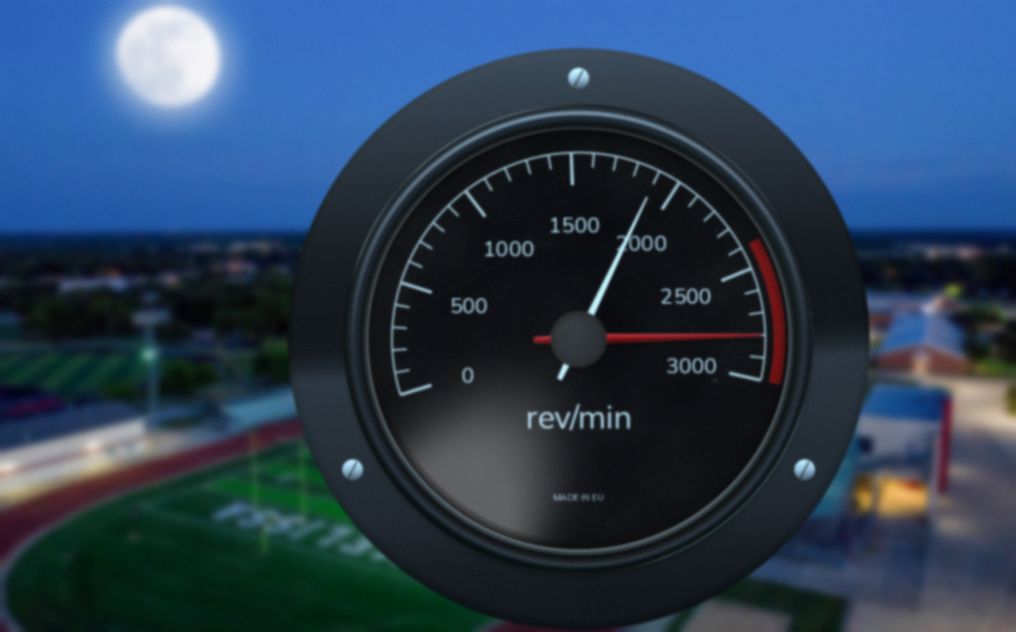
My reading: 2800 rpm
